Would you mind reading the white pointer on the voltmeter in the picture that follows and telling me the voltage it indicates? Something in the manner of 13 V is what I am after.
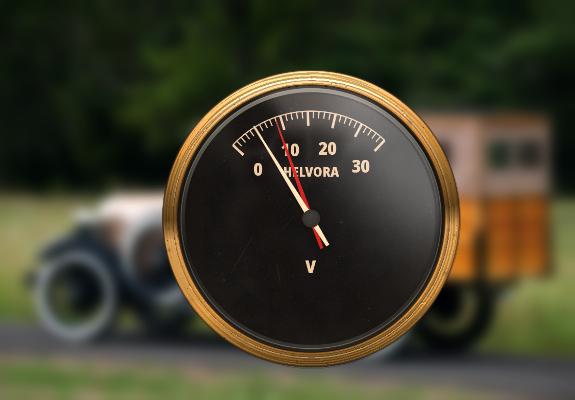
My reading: 5 V
